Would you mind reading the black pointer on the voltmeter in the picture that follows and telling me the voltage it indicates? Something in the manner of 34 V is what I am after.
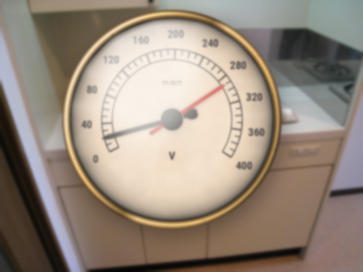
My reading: 20 V
